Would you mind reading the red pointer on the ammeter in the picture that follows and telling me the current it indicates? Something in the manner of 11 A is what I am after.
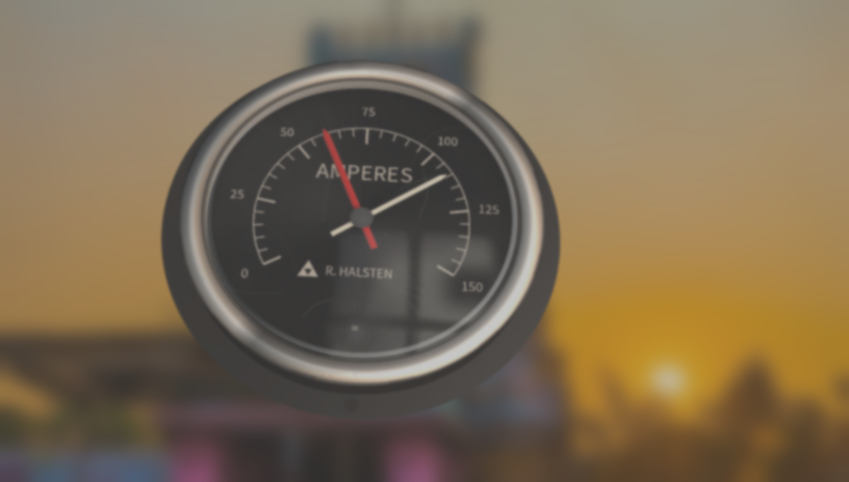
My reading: 60 A
